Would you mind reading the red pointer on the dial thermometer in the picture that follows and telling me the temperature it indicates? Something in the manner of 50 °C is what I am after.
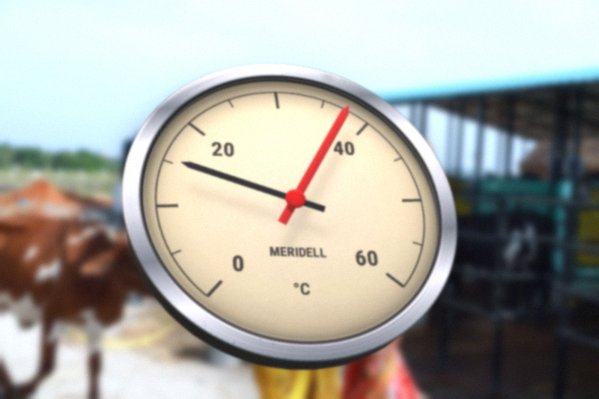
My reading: 37.5 °C
